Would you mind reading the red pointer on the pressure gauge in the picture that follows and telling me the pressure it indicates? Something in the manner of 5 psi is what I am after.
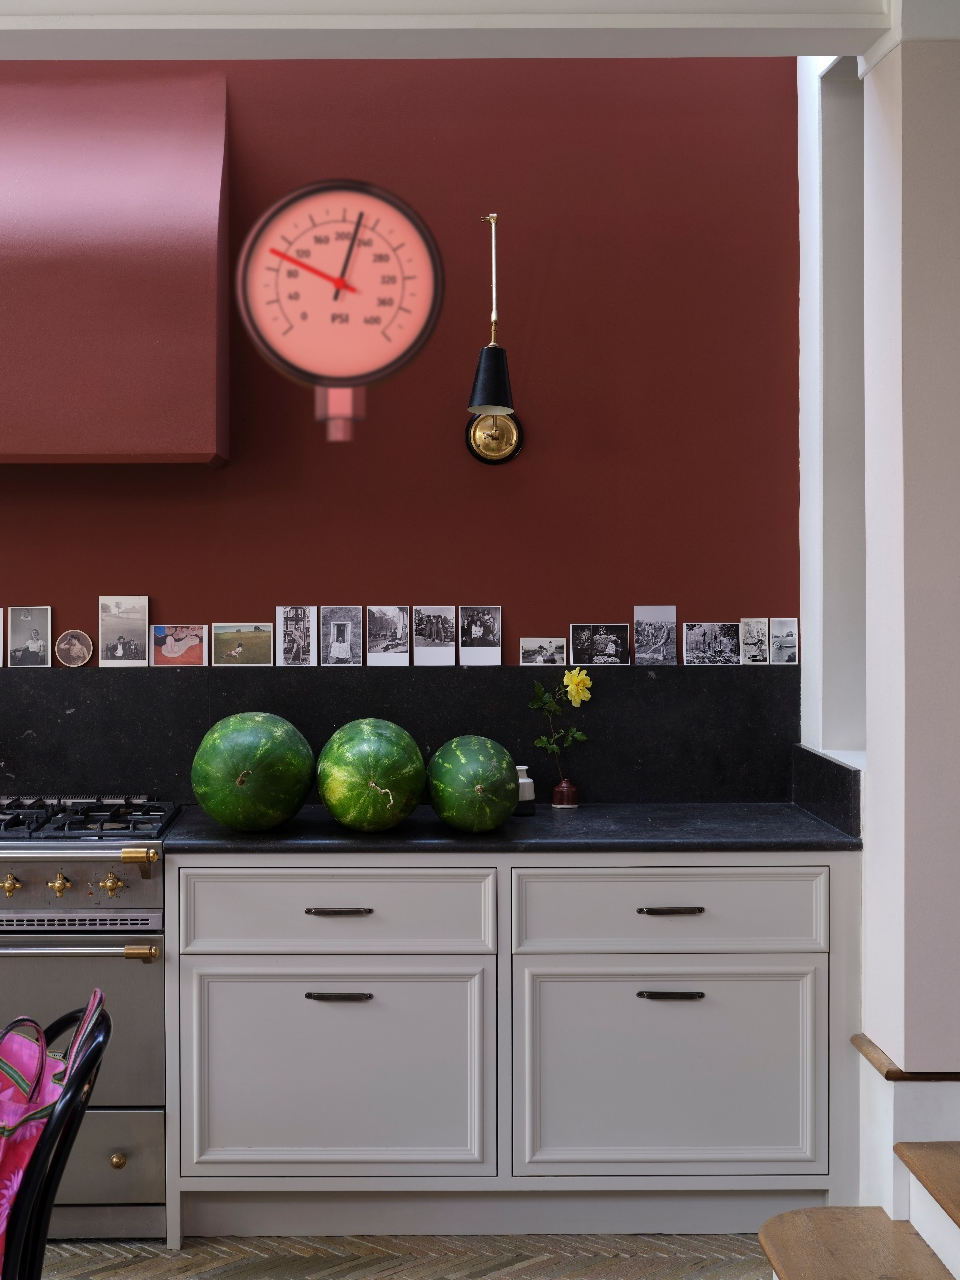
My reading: 100 psi
